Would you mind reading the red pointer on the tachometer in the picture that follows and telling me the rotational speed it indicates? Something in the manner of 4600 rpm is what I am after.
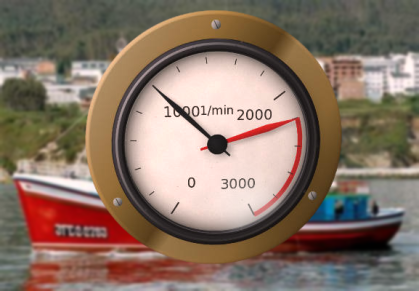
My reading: 2200 rpm
